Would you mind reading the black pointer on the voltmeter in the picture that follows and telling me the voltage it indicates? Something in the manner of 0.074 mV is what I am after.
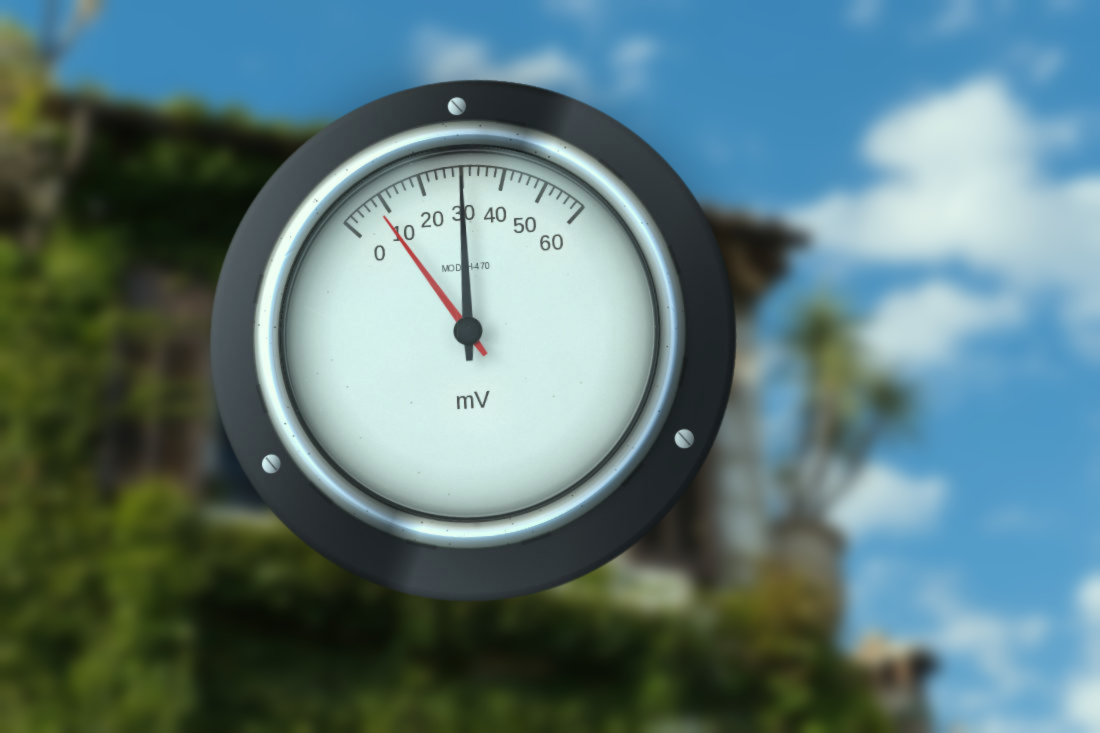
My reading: 30 mV
